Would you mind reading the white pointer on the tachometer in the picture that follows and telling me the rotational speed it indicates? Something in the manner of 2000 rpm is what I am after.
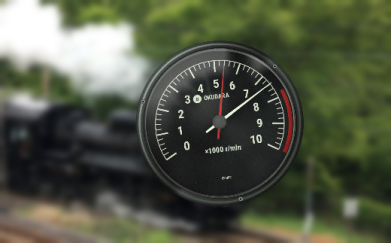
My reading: 7400 rpm
